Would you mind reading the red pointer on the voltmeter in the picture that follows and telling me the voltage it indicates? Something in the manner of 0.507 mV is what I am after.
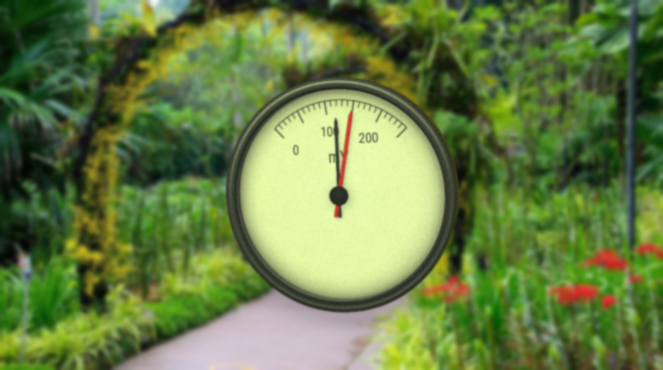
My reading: 150 mV
